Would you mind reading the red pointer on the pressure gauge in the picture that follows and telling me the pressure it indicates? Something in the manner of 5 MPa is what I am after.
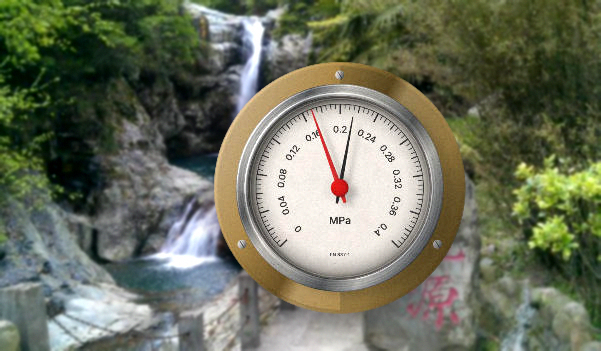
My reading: 0.17 MPa
